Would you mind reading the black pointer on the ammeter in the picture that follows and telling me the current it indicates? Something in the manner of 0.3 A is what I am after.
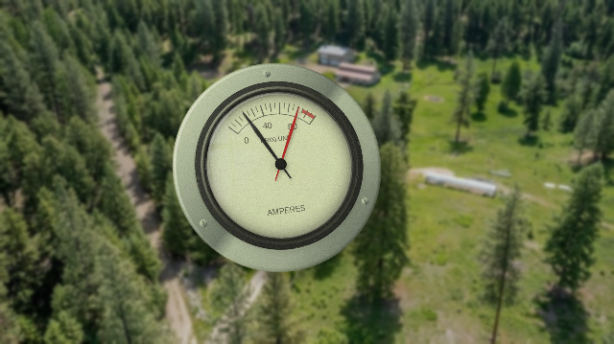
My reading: 20 A
